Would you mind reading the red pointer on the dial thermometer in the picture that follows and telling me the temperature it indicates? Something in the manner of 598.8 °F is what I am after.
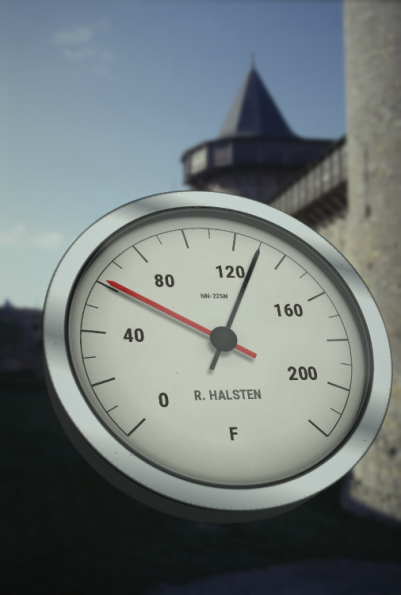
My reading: 60 °F
